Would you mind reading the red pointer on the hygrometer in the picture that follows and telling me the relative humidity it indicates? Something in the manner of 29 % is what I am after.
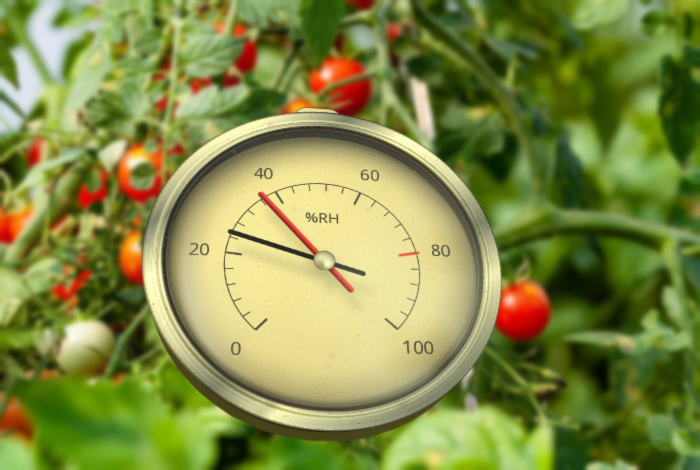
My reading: 36 %
